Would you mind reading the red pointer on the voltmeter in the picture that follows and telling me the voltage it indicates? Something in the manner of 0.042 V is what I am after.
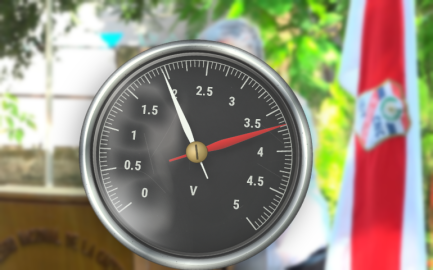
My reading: 3.7 V
